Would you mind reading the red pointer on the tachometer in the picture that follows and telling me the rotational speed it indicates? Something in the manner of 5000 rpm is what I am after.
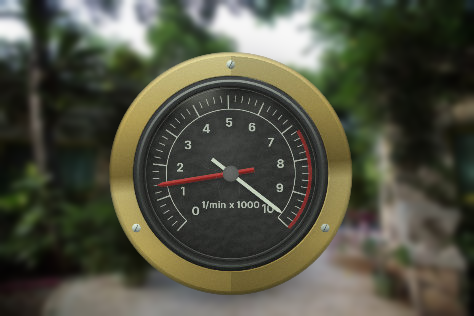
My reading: 1400 rpm
